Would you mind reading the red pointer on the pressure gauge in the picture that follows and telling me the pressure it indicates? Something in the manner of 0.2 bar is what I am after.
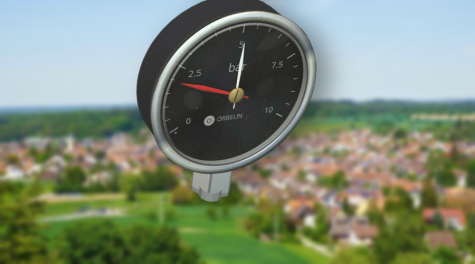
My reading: 2 bar
